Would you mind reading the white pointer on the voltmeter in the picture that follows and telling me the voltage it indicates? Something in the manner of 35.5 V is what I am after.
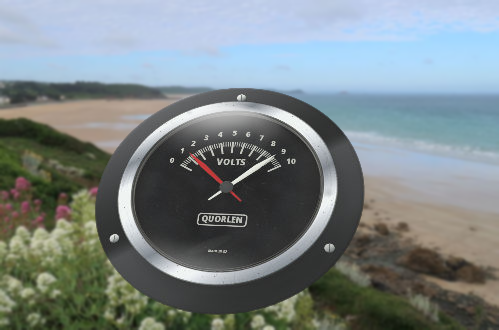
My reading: 9 V
